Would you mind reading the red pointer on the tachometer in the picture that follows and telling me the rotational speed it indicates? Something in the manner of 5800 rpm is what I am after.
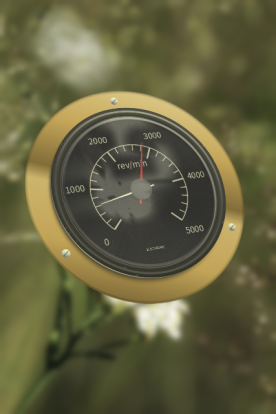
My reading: 2800 rpm
